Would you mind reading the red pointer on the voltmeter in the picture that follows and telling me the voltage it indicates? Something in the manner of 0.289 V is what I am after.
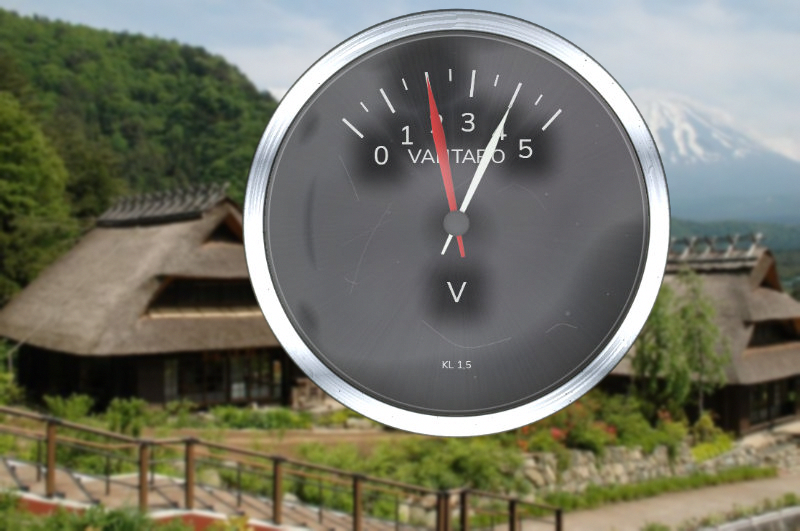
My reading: 2 V
